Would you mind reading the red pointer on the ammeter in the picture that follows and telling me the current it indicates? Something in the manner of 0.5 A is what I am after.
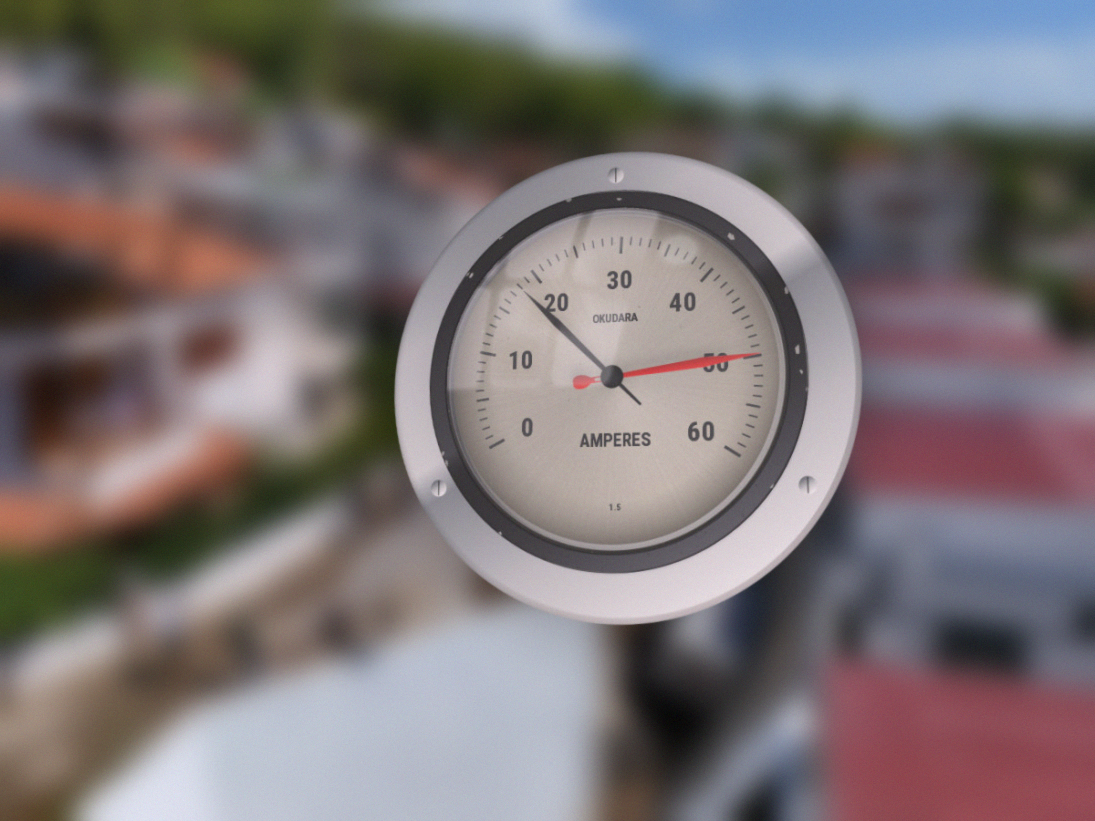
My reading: 50 A
